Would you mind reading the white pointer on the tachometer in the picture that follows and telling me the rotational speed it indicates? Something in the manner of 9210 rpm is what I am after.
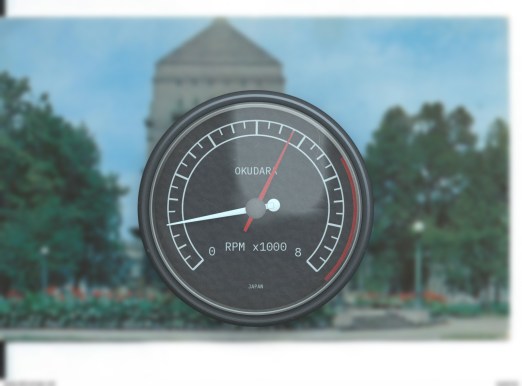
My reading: 1000 rpm
